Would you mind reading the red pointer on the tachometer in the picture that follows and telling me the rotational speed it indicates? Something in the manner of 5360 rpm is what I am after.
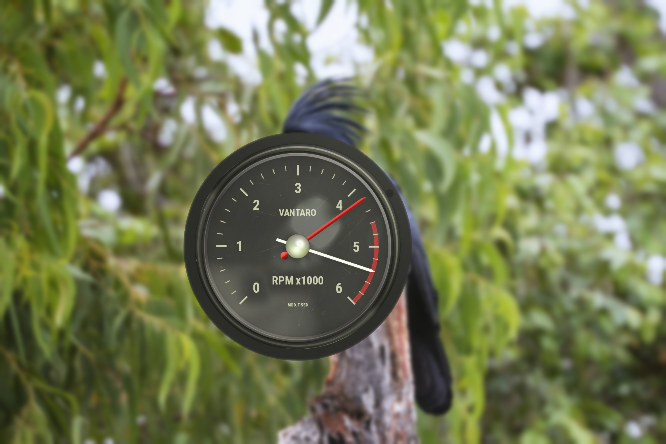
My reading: 4200 rpm
